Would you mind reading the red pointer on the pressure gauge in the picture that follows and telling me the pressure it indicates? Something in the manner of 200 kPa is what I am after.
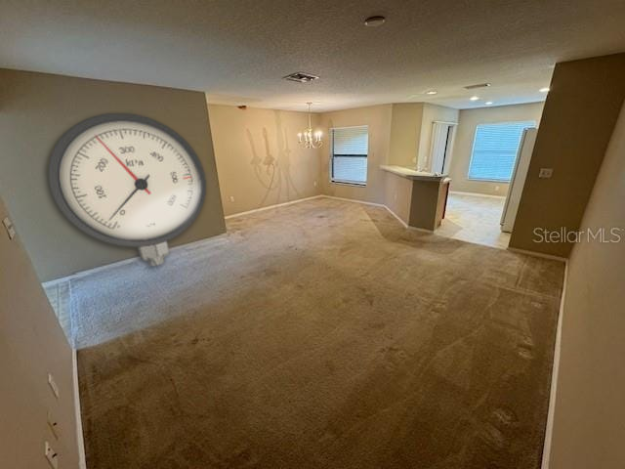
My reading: 250 kPa
